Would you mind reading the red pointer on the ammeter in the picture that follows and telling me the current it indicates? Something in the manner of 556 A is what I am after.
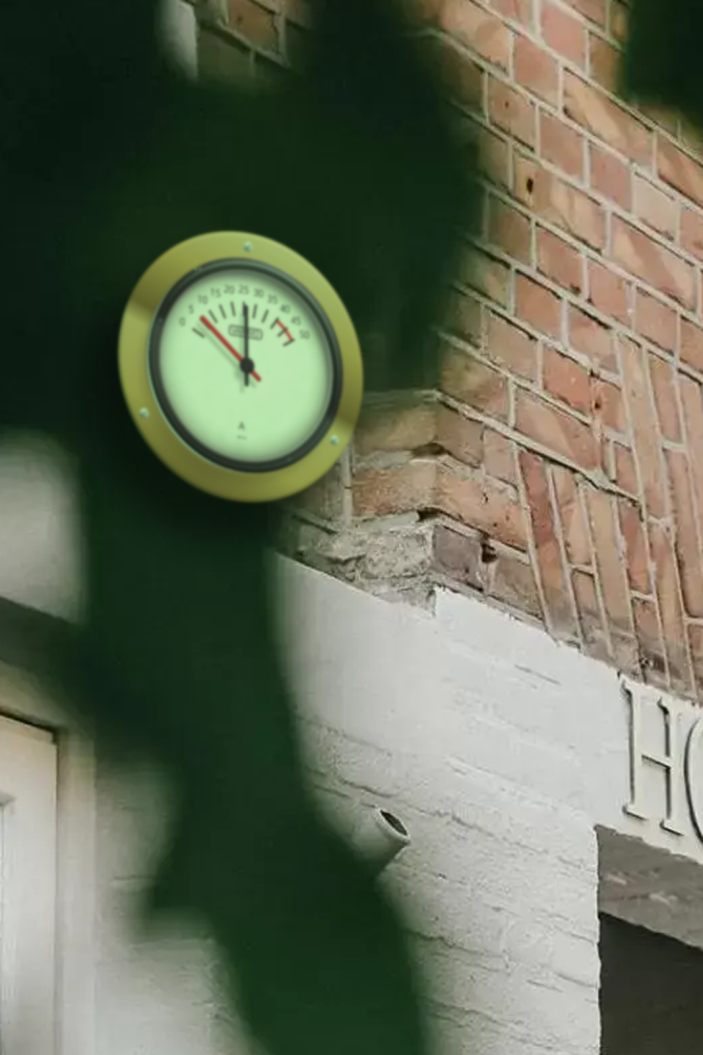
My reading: 5 A
